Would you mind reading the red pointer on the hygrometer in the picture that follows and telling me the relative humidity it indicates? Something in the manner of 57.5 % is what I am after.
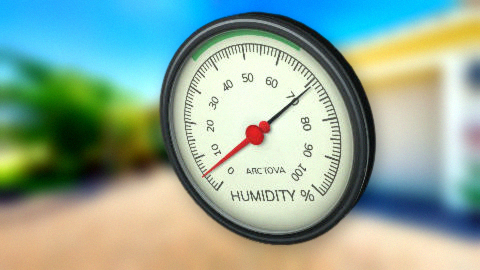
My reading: 5 %
